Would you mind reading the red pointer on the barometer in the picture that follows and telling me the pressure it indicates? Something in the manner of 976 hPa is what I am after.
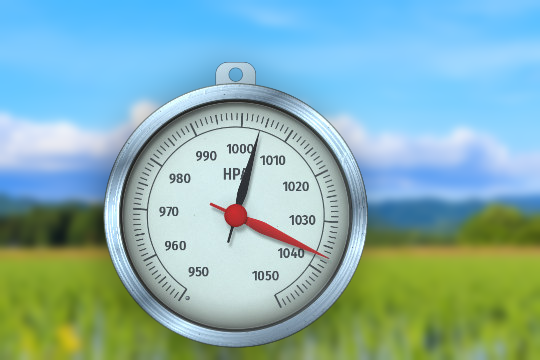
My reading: 1037 hPa
